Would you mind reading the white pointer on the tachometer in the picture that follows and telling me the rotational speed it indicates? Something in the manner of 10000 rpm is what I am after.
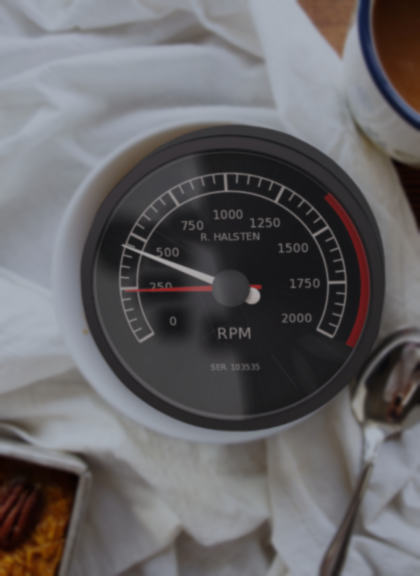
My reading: 450 rpm
